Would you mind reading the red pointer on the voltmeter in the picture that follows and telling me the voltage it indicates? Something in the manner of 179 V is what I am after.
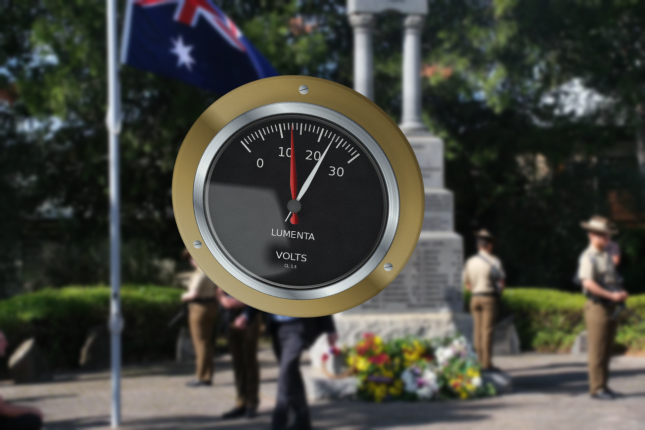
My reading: 13 V
